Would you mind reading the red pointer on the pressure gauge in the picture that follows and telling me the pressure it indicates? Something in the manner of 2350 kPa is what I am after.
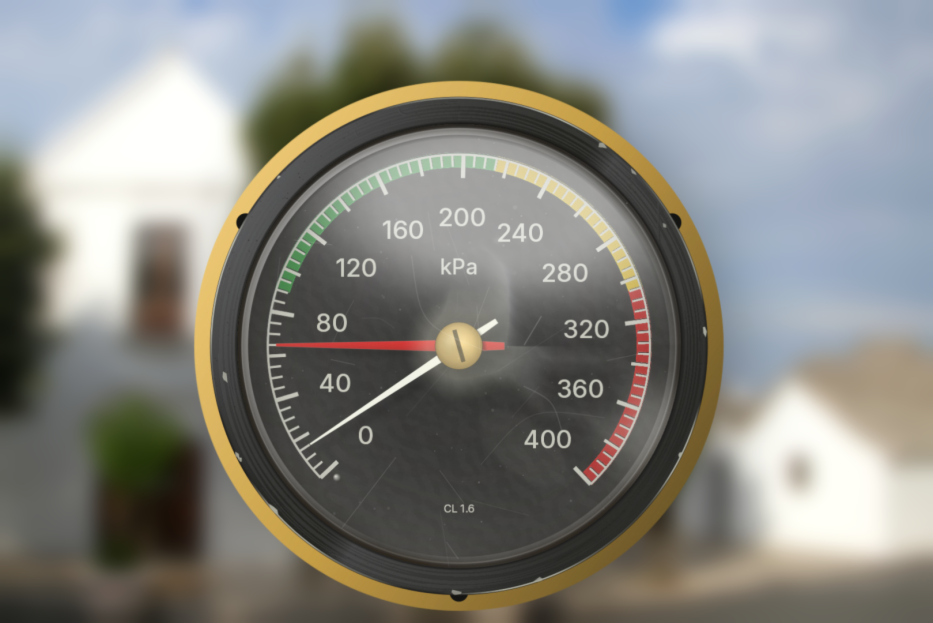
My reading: 65 kPa
